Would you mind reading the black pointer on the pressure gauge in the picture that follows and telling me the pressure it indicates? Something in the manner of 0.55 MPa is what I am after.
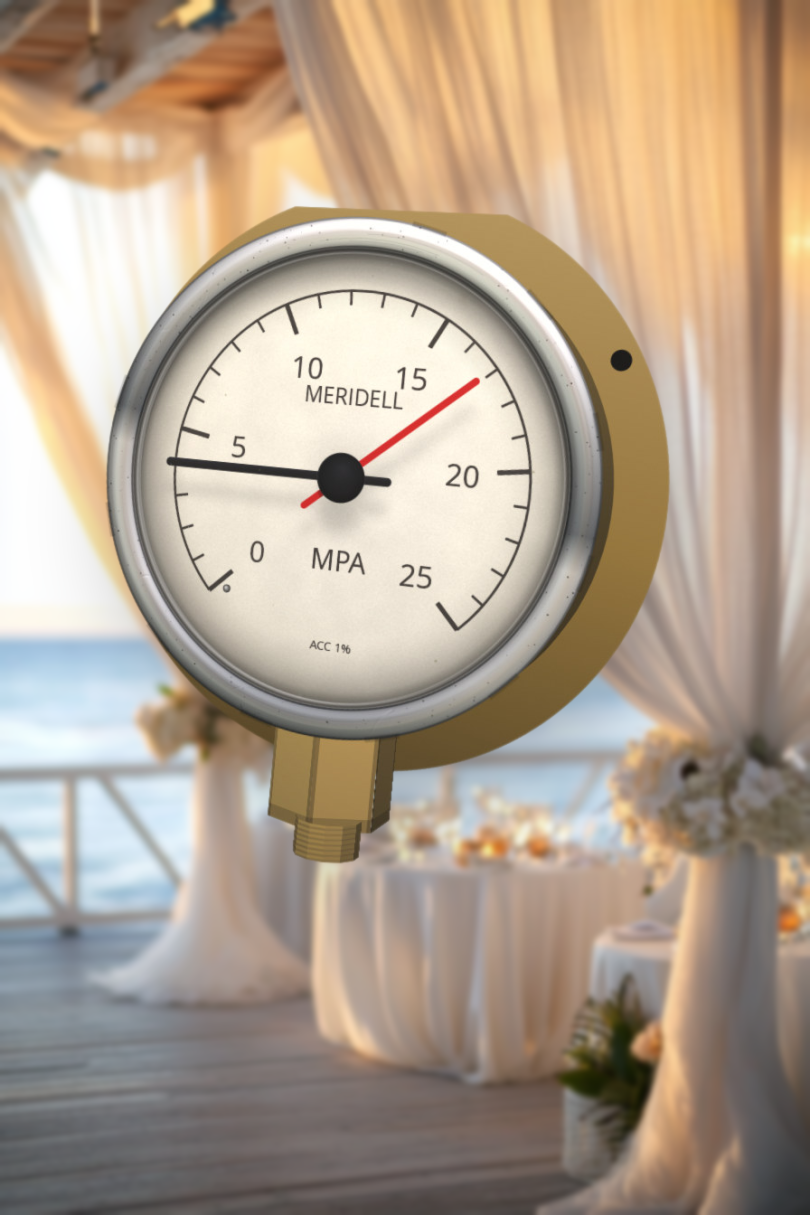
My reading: 4 MPa
